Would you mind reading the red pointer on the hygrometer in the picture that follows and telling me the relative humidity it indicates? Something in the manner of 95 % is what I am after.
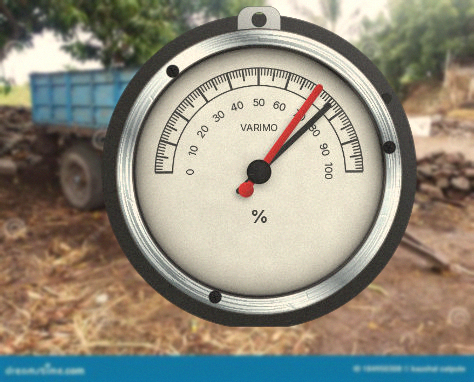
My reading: 70 %
